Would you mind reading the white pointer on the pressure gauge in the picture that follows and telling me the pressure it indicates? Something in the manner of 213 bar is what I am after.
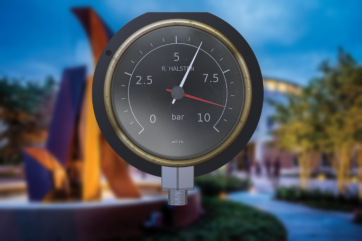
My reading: 6 bar
